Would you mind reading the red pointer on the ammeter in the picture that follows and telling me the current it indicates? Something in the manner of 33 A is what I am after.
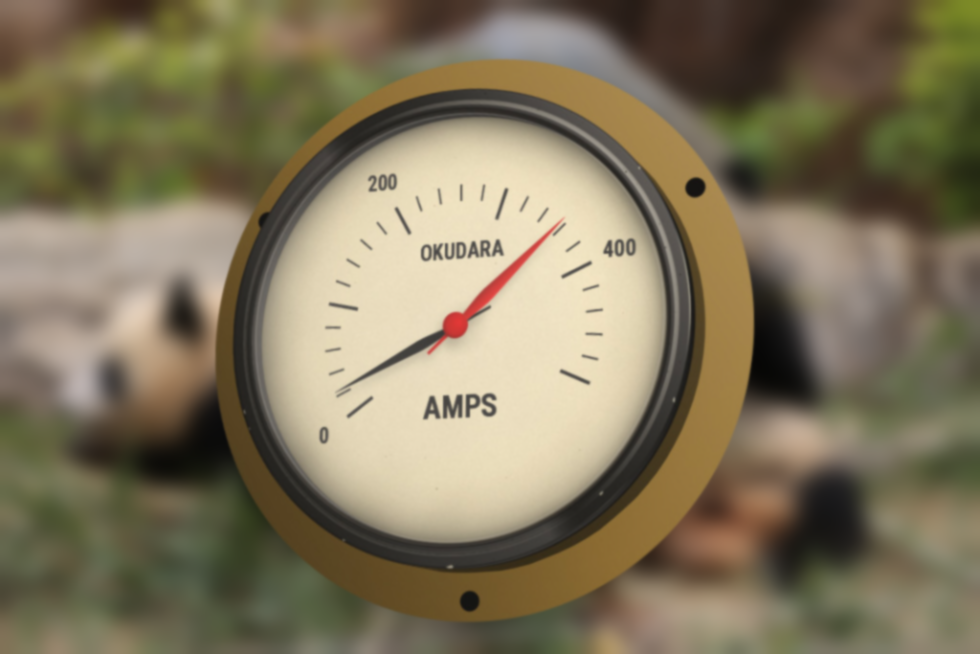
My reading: 360 A
